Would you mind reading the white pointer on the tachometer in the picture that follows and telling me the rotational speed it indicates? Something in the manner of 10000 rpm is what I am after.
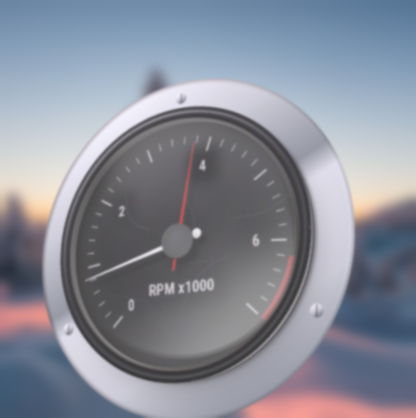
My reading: 800 rpm
